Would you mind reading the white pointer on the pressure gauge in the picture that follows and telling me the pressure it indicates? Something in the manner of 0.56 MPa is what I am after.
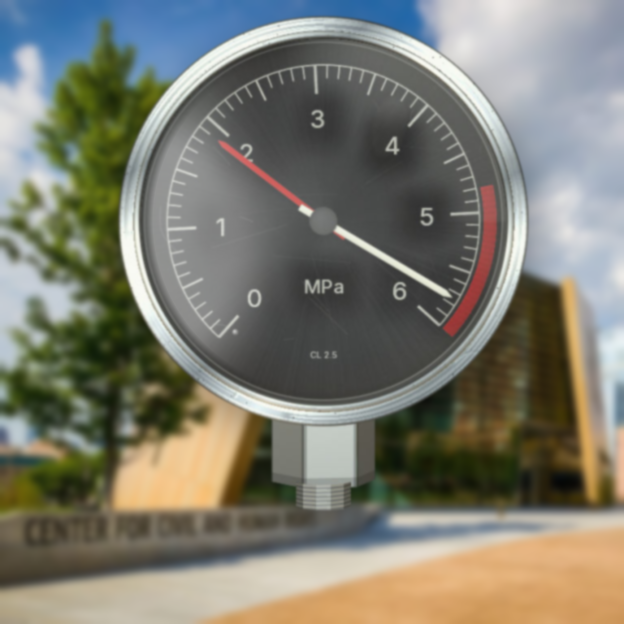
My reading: 5.75 MPa
